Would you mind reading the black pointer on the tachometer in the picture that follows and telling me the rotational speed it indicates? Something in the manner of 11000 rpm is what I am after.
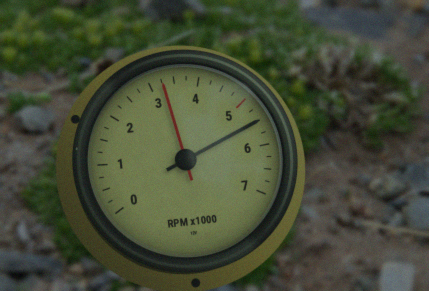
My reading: 5500 rpm
